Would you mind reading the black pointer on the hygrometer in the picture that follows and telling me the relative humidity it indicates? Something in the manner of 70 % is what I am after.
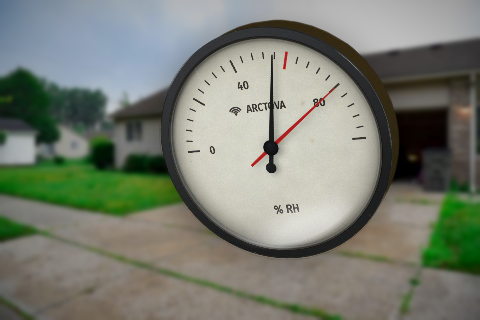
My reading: 56 %
